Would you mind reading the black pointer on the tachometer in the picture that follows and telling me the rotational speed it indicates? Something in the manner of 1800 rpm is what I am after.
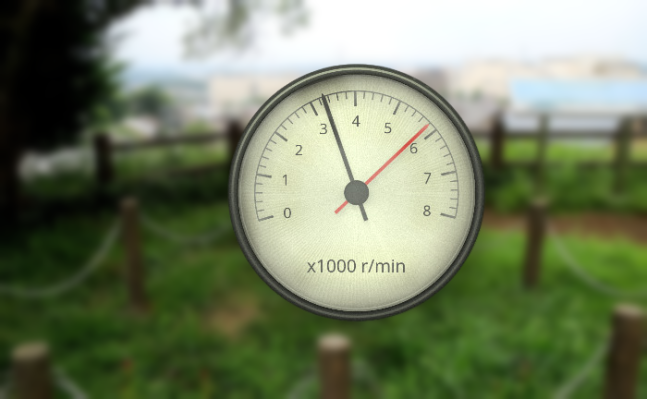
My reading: 3300 rpm
